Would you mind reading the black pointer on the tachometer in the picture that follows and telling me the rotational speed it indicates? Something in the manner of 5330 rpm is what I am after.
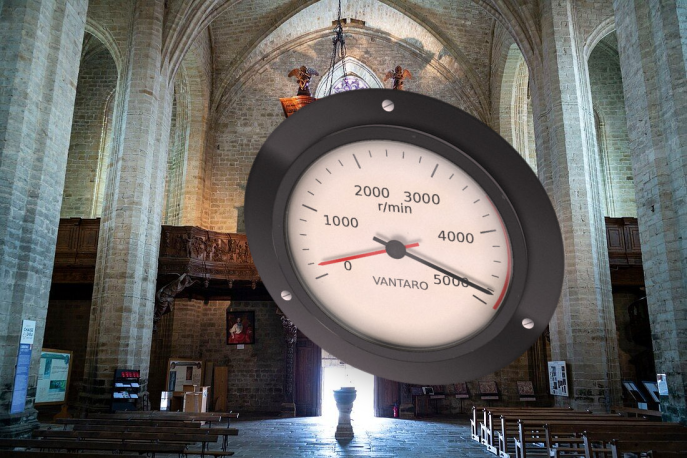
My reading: 4800 rpm
